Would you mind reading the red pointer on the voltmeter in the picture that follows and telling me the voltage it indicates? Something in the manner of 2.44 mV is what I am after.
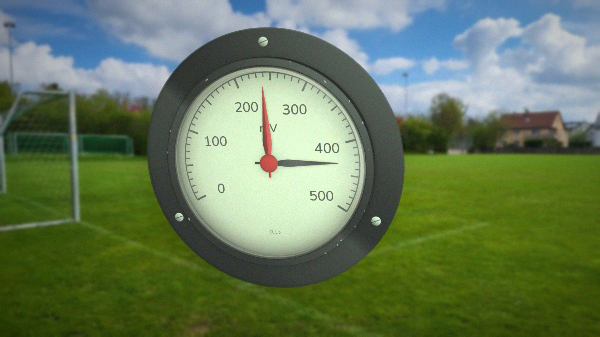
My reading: 240 mV
